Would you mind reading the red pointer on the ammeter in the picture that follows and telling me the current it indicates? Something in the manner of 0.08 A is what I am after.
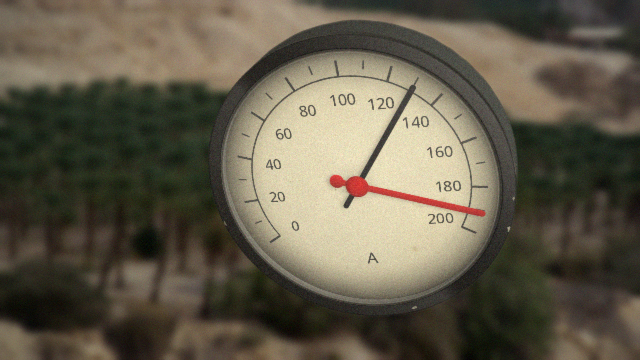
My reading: 190 A
